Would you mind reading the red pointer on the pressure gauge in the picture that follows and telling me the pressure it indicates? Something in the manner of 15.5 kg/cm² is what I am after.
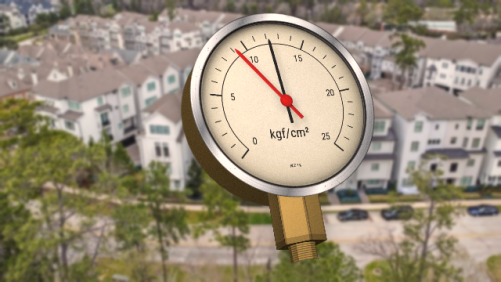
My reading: 9 kg/cm²
